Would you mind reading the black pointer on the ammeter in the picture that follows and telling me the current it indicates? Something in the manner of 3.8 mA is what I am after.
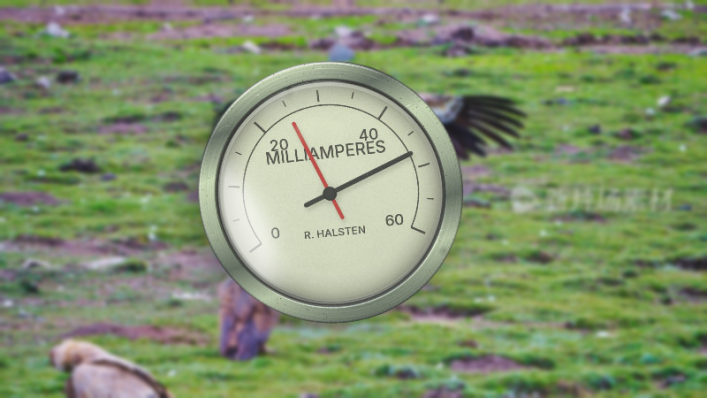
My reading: 47.5 mA
